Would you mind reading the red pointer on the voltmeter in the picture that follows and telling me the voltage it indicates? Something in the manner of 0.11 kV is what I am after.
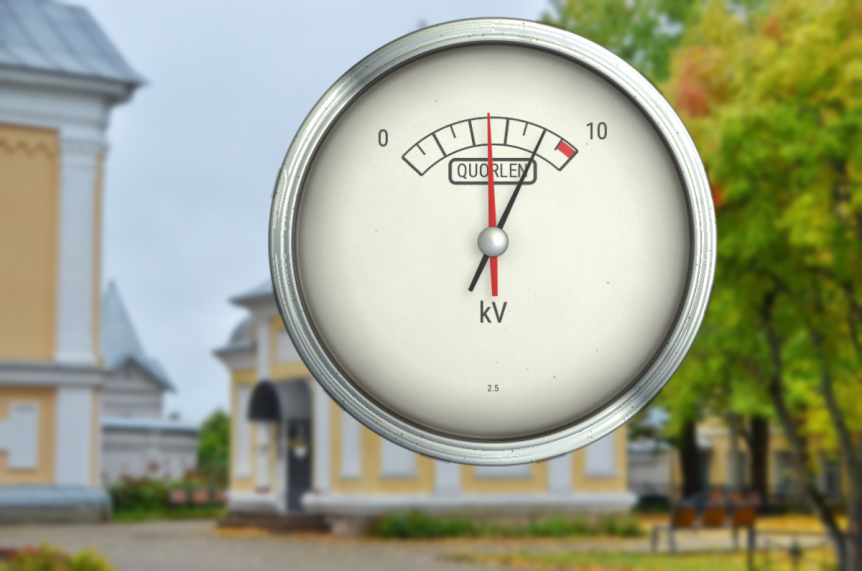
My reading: 5 kV
